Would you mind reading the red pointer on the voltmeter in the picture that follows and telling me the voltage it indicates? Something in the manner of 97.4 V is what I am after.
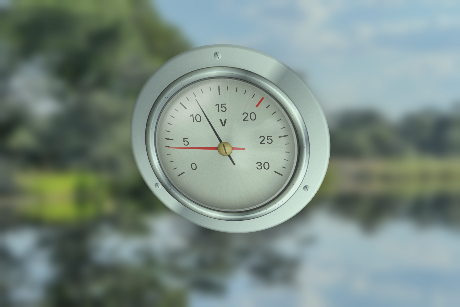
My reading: 4 V
